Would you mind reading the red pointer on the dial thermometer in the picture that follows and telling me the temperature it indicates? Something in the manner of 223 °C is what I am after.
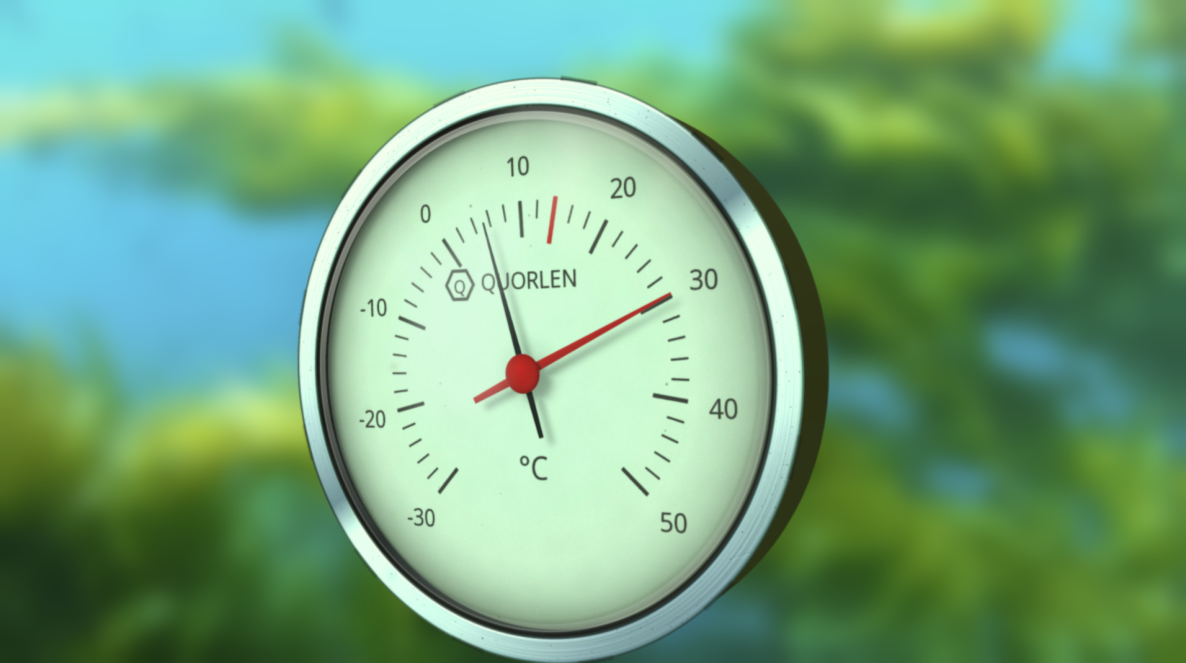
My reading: 30 °C
